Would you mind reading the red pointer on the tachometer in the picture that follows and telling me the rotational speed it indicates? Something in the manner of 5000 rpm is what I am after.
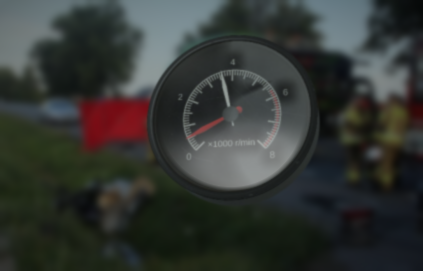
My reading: 500 rpm
